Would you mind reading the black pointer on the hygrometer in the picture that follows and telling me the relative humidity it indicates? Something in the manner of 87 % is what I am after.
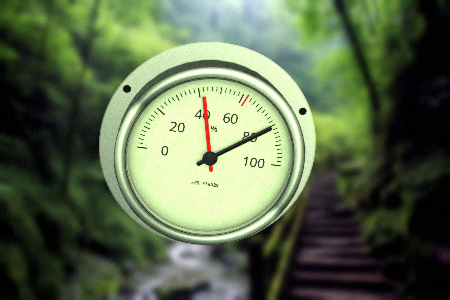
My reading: 80 %
